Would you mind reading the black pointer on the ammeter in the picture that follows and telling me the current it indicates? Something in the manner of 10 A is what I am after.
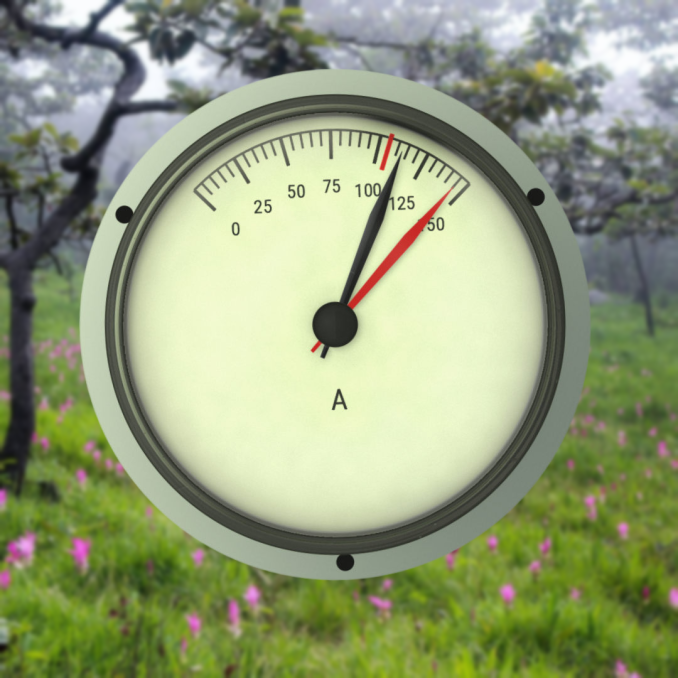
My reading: 112.5 A
